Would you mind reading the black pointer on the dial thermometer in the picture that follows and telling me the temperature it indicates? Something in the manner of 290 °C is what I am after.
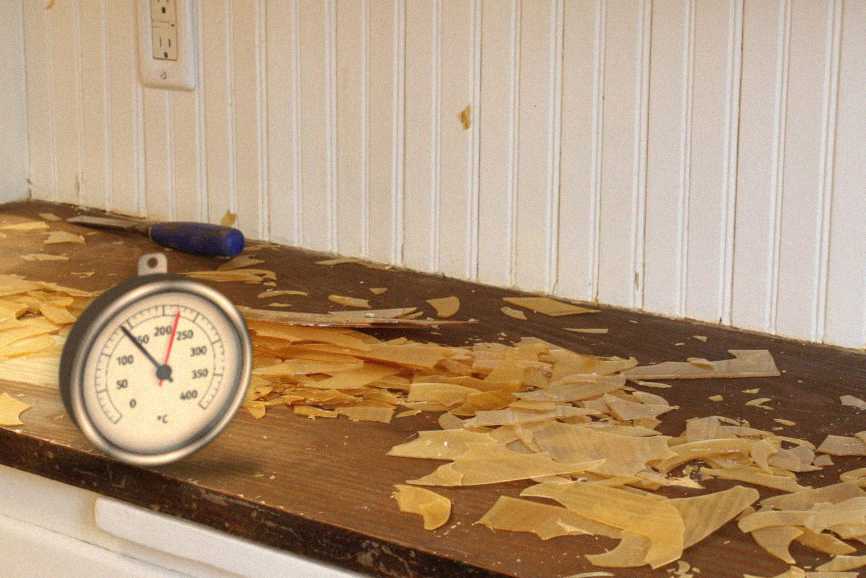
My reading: 140 °C
